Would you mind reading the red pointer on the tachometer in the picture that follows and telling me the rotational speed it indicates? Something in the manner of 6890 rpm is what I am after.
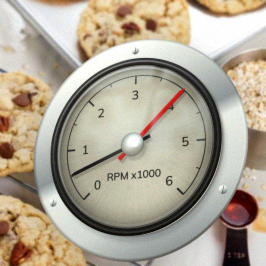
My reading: 4000 rpm
